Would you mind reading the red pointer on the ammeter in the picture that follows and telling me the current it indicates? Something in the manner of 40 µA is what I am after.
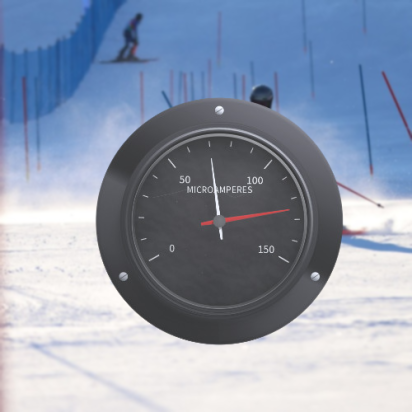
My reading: 125 µA
